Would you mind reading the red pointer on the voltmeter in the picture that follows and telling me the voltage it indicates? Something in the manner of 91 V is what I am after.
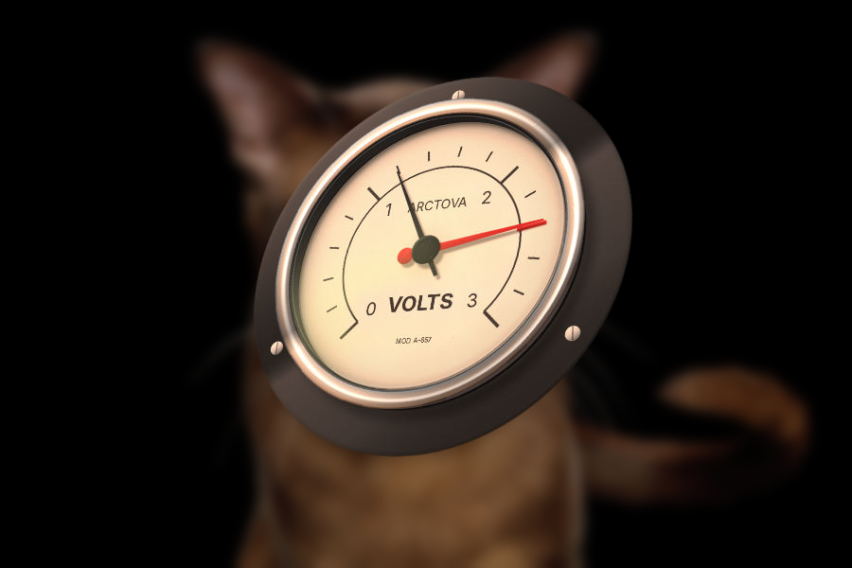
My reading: 2.4 V
